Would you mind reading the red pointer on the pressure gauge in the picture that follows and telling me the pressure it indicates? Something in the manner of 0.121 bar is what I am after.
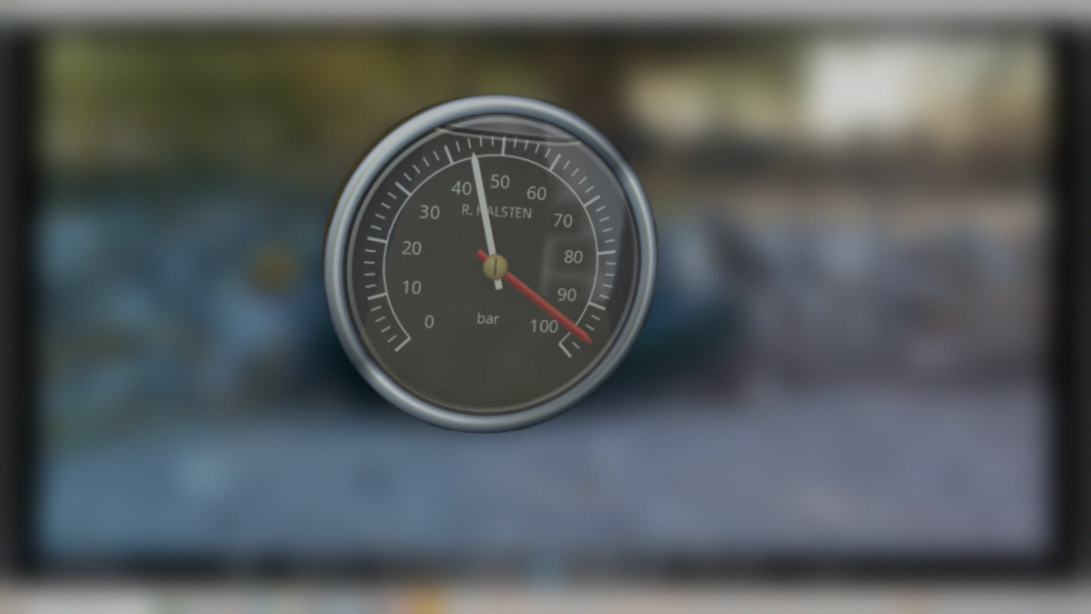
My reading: 96 bar
